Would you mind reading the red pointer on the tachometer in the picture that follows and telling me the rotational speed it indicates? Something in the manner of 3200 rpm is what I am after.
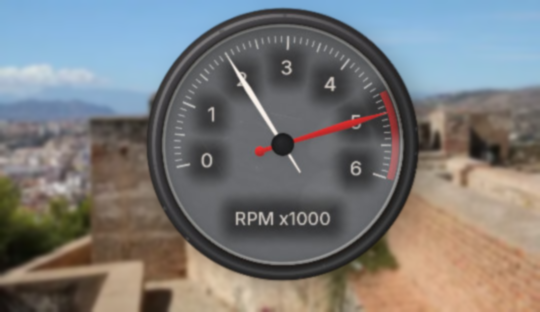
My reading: 5000 rpm
